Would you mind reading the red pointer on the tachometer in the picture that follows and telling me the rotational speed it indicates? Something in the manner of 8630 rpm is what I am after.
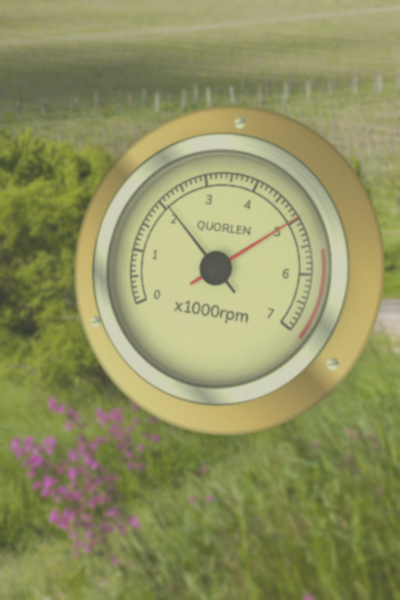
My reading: 5000 rpm
